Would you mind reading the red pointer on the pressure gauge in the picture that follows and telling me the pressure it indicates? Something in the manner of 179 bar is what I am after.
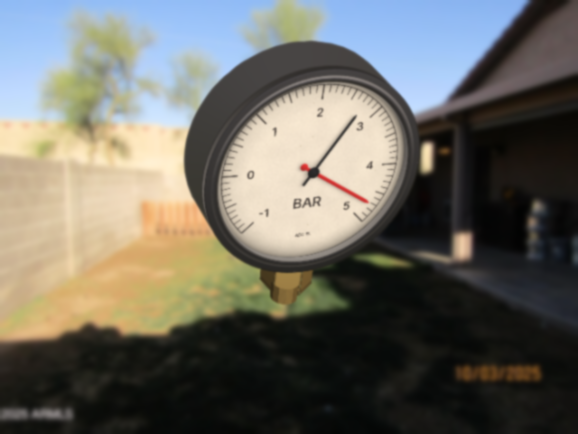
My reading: 4.7 bar
